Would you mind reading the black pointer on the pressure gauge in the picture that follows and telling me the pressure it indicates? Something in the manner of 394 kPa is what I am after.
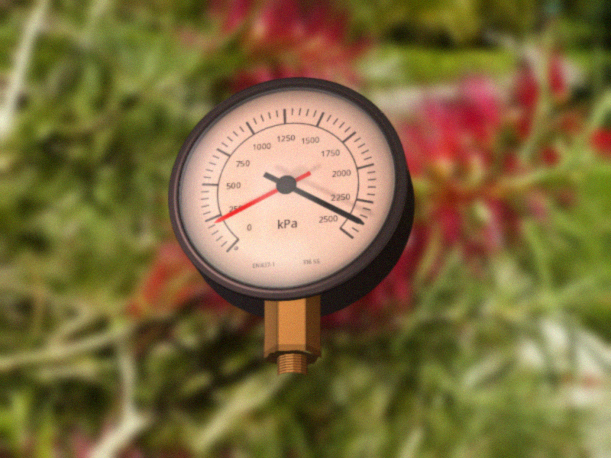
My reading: 2400 kPa
